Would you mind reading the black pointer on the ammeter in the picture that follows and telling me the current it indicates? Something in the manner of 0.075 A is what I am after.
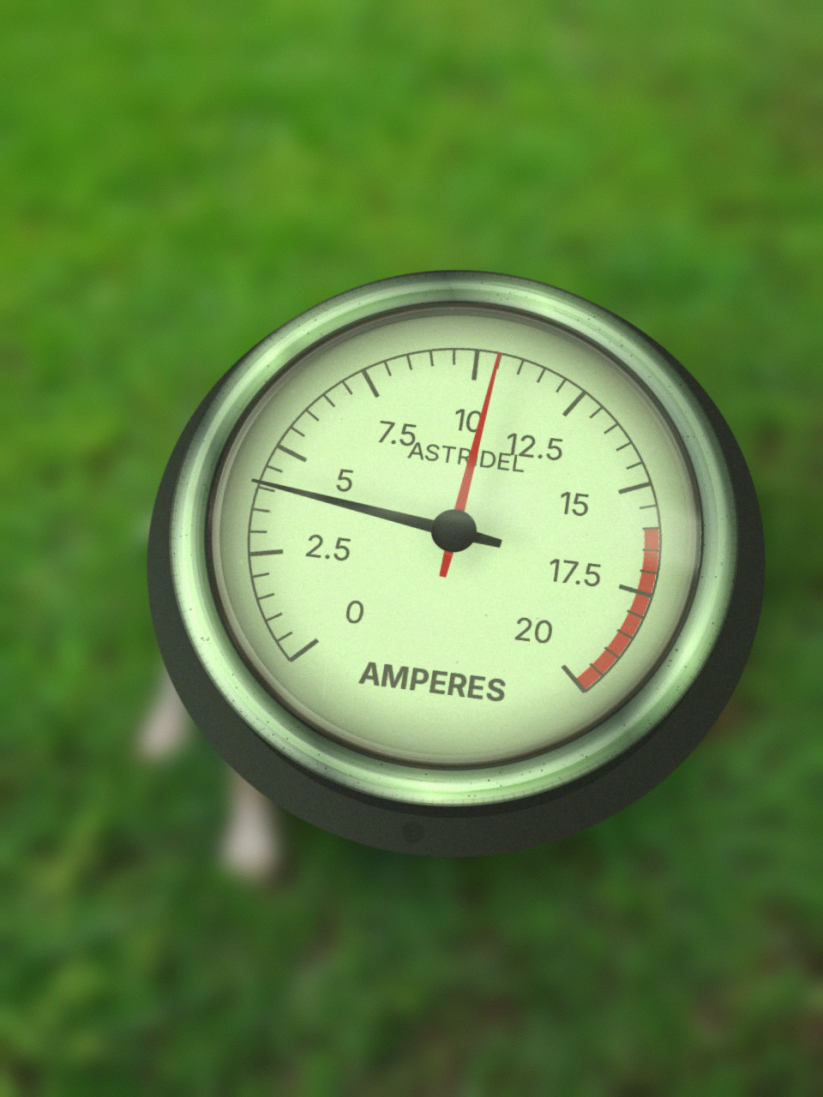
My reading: 4 A
